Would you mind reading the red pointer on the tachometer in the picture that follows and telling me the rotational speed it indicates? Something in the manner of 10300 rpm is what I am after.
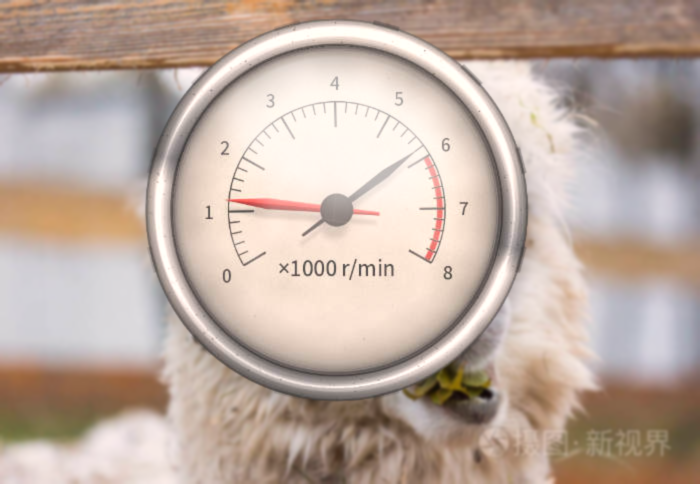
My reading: 1200 rpm
